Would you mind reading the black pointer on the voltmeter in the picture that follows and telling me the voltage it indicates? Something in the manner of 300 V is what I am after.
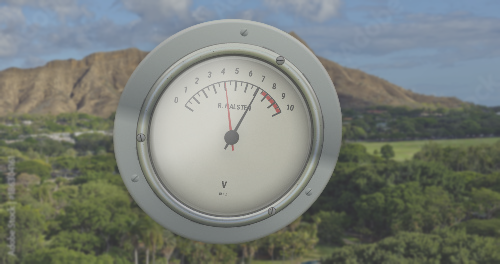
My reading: 7 V
